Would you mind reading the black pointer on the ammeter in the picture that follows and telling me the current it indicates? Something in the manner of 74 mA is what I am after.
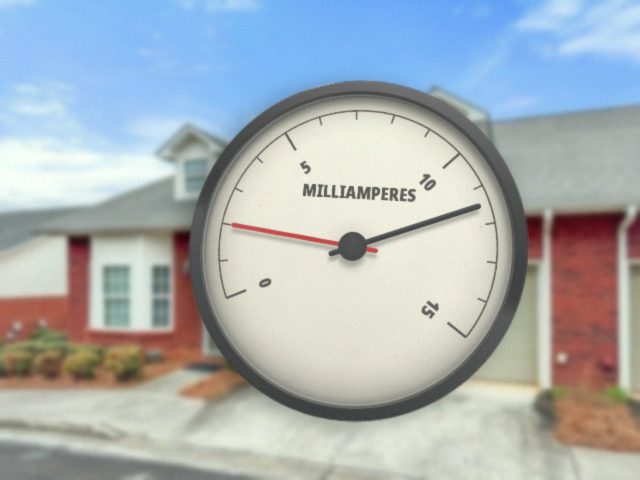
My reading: 11.5 mA
